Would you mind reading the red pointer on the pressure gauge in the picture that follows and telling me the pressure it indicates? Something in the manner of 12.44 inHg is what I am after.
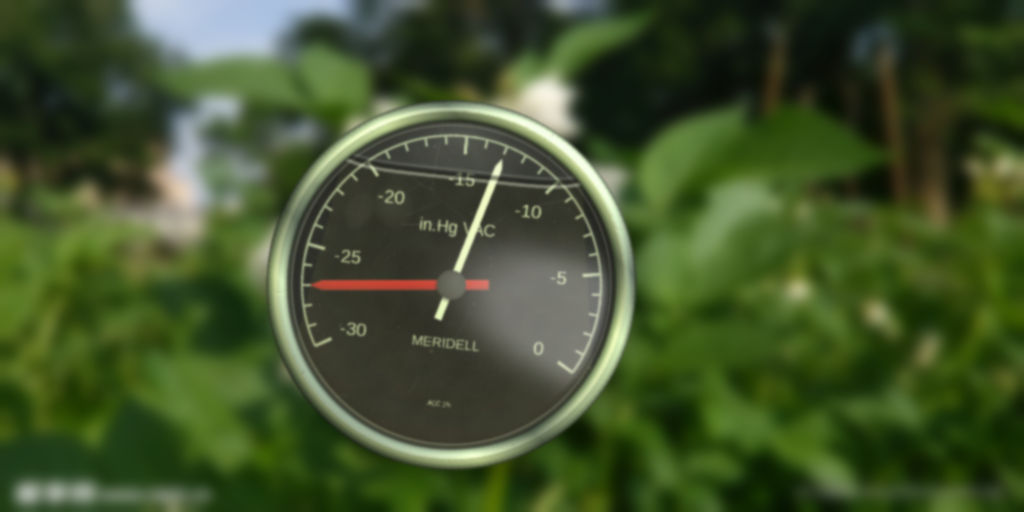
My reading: -27 inHg
